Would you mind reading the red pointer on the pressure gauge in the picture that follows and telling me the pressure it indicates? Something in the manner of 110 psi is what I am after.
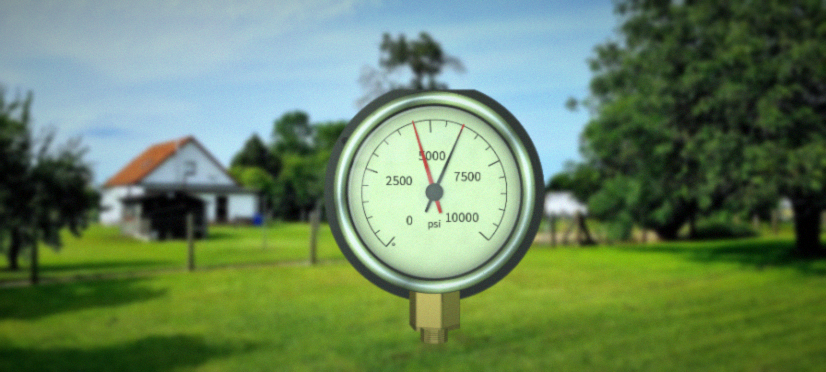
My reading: 4500 psi
